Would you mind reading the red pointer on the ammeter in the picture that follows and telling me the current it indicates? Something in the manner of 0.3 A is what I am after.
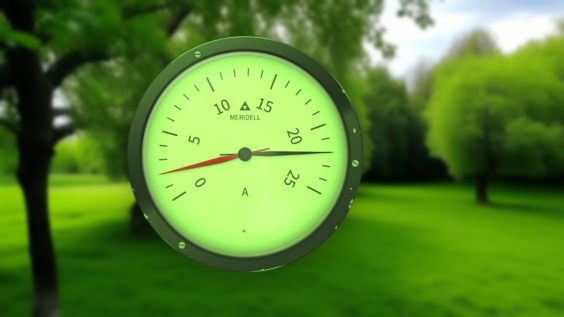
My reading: 2 A
